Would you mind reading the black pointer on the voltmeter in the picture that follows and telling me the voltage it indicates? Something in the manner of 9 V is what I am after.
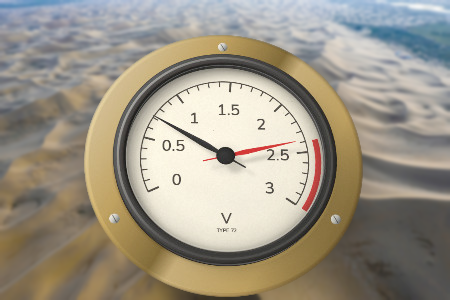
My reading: 0.7 V
